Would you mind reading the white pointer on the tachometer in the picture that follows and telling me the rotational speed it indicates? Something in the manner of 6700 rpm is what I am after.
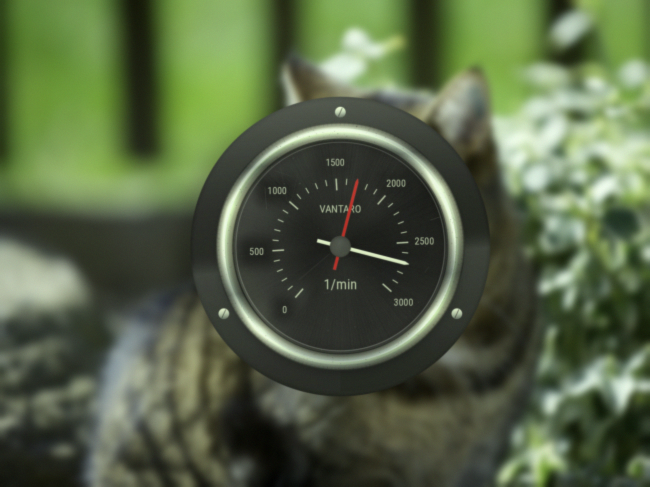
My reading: 2700 rpm
